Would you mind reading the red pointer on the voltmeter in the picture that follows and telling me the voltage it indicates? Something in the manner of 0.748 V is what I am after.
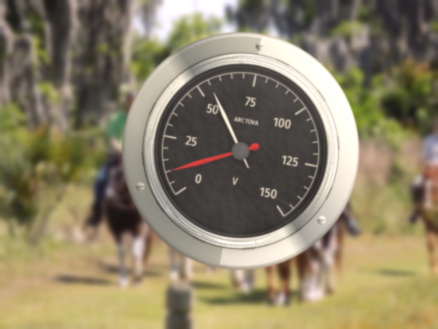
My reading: 10 V
